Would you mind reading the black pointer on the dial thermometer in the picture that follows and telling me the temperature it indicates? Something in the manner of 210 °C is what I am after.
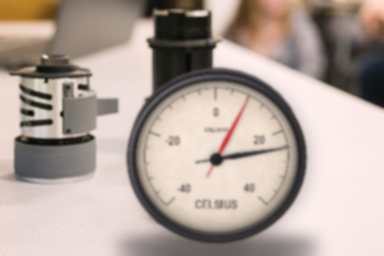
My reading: 24 °C
